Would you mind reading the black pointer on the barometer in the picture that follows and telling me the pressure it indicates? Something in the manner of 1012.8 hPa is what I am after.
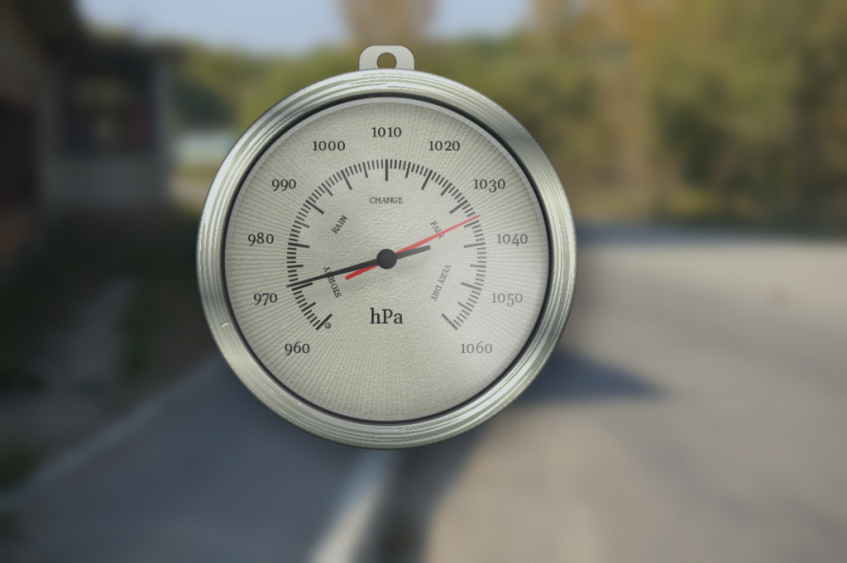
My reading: 971 hPa
